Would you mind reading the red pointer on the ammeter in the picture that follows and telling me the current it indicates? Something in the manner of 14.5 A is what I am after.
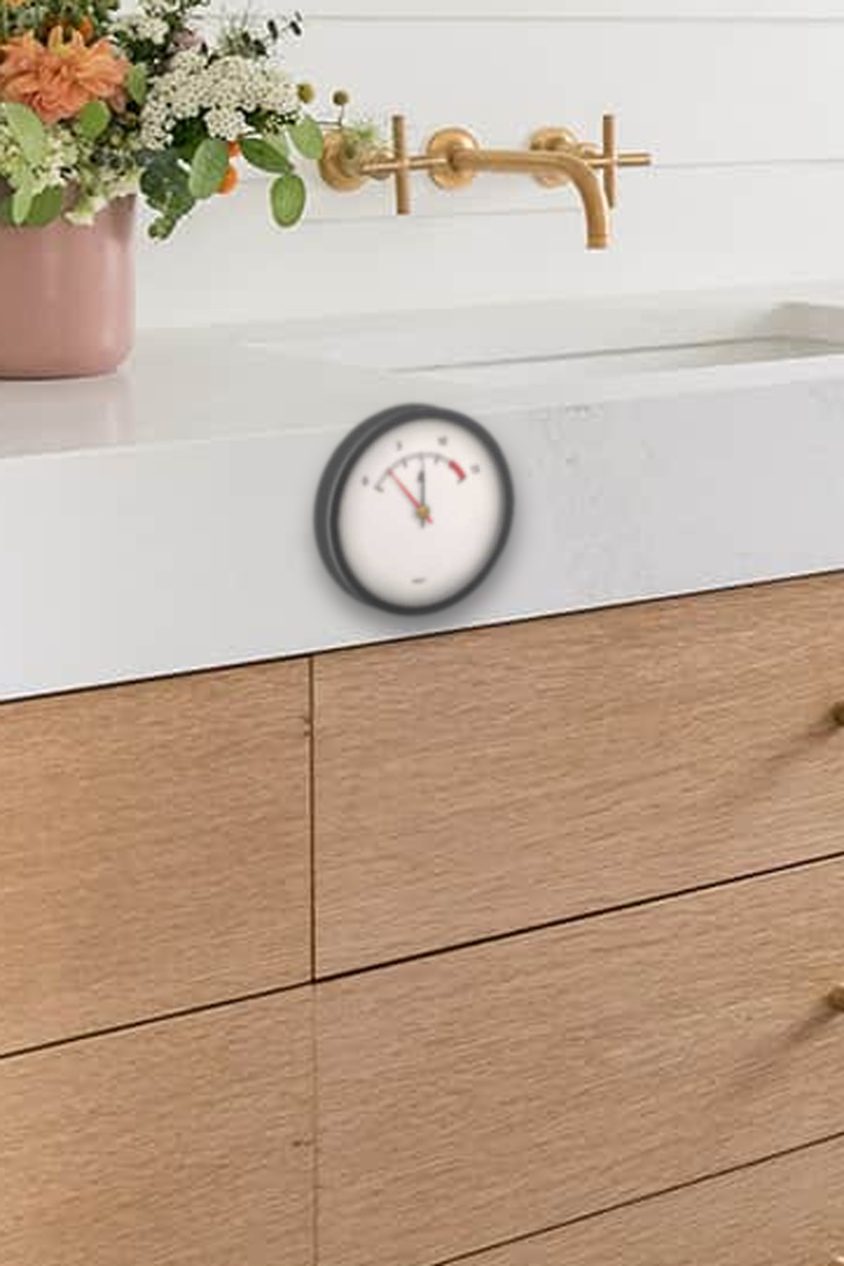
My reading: 2.5 A
